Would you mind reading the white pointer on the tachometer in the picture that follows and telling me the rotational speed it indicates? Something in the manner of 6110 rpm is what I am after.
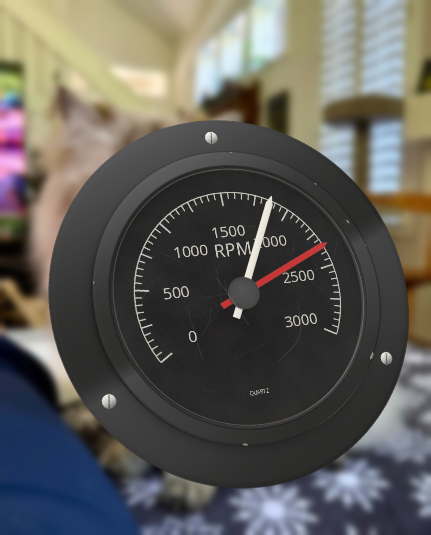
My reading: 1850 rpm
